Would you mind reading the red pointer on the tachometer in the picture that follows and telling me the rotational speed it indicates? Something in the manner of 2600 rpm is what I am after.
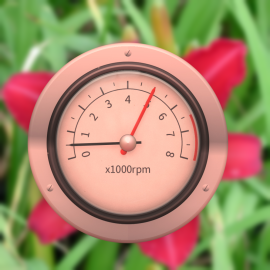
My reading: 5000 rpm
